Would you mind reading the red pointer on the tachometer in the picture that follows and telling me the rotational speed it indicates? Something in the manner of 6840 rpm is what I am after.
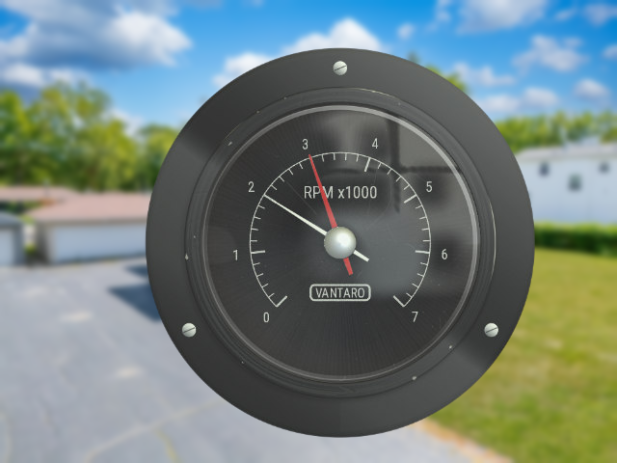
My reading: 3000 rpm
